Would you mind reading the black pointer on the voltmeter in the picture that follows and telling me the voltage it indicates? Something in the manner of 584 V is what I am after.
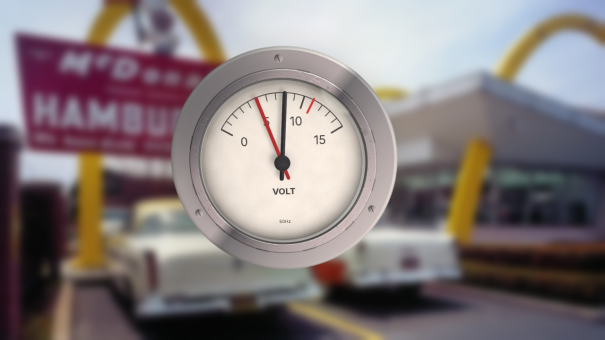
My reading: 8 V
